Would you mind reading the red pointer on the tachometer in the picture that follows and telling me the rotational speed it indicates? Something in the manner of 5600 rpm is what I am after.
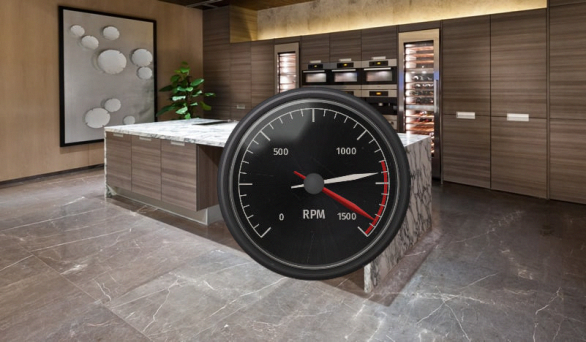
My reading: 1425 rpm
